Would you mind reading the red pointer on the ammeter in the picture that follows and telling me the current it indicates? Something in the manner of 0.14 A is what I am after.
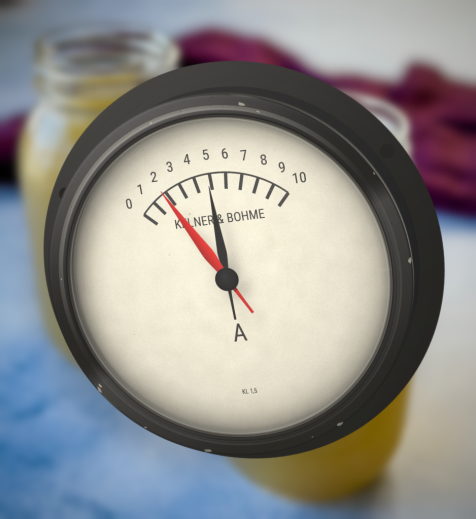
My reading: 2 A
